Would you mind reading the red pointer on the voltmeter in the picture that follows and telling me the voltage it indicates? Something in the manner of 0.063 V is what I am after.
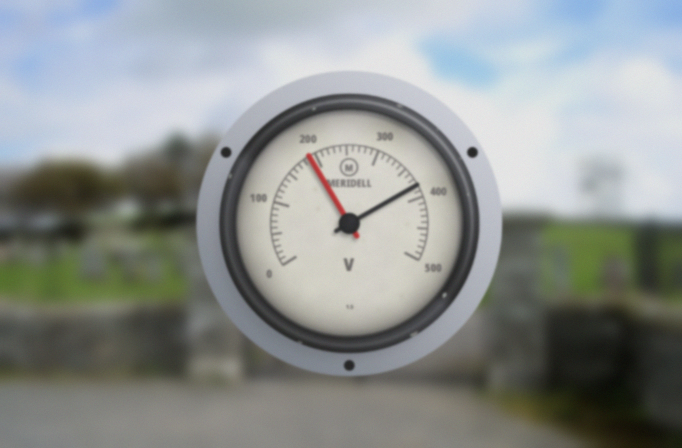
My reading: 190 V
